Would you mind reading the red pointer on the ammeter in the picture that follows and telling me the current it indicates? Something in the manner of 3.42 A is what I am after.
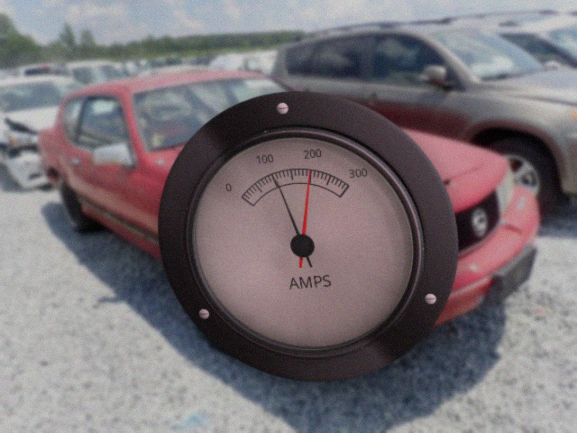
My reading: 200 A
